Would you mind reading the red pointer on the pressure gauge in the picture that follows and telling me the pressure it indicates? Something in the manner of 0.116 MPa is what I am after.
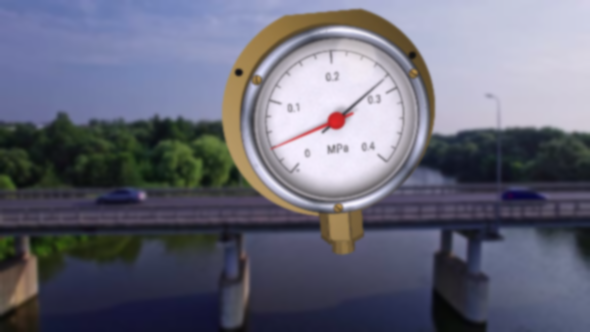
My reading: 0.04 MPa
